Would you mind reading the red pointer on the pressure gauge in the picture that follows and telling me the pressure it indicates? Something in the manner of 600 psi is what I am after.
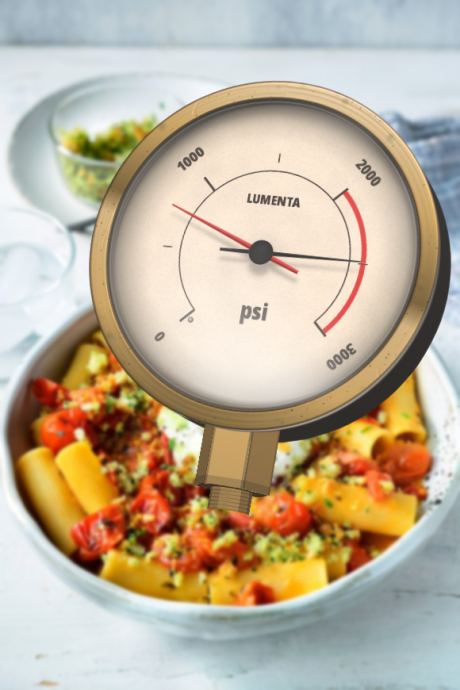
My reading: 750 psi
